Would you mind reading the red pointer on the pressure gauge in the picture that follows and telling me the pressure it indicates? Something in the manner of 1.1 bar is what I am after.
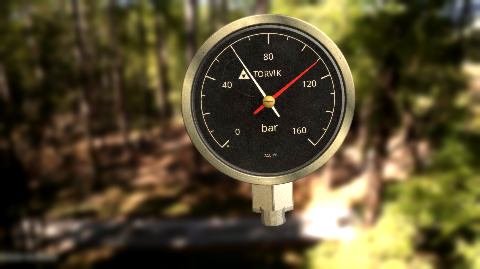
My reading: 110 bar
